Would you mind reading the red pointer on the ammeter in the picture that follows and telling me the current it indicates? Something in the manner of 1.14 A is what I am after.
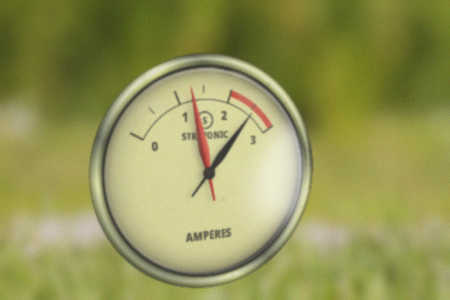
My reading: 1.25 A
